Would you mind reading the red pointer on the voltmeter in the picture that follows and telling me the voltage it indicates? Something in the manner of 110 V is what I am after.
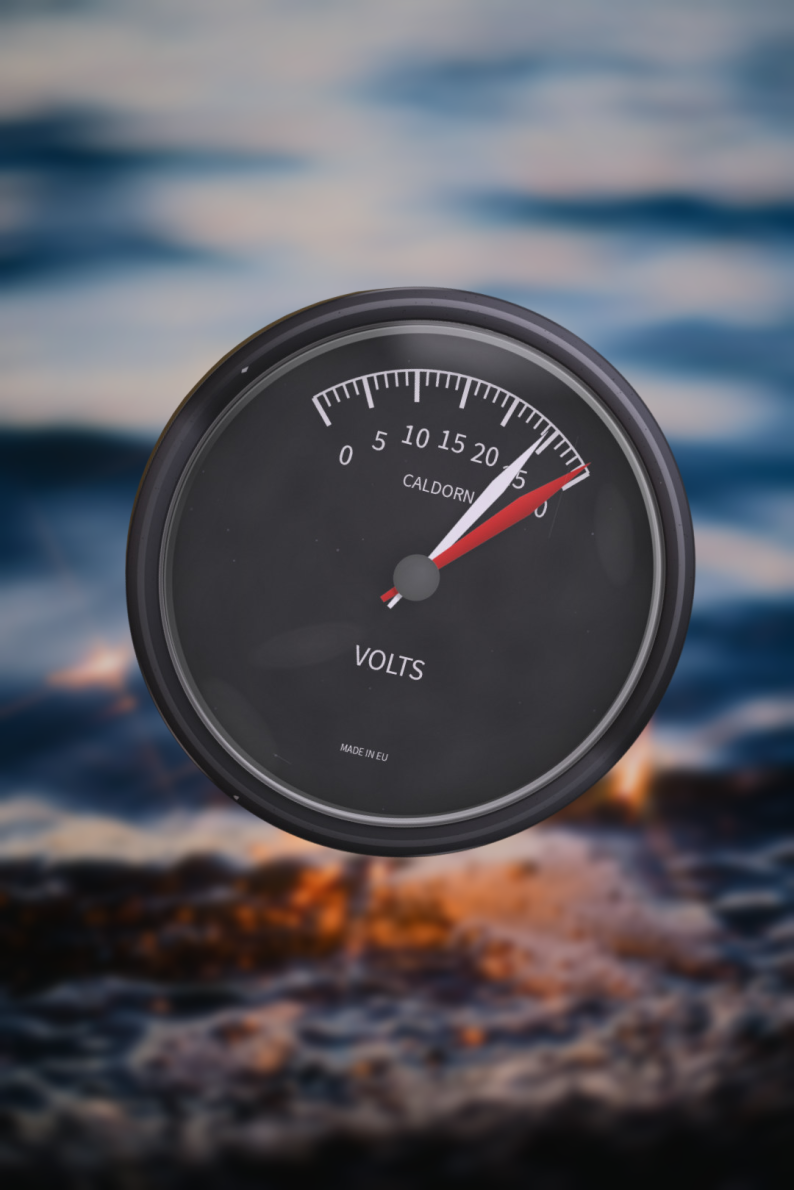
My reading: 29 V
